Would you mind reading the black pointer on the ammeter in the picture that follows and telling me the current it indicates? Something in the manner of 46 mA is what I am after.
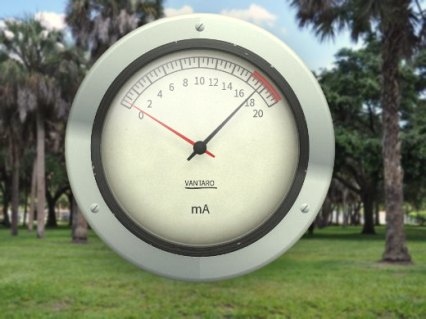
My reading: 17.5 mA
